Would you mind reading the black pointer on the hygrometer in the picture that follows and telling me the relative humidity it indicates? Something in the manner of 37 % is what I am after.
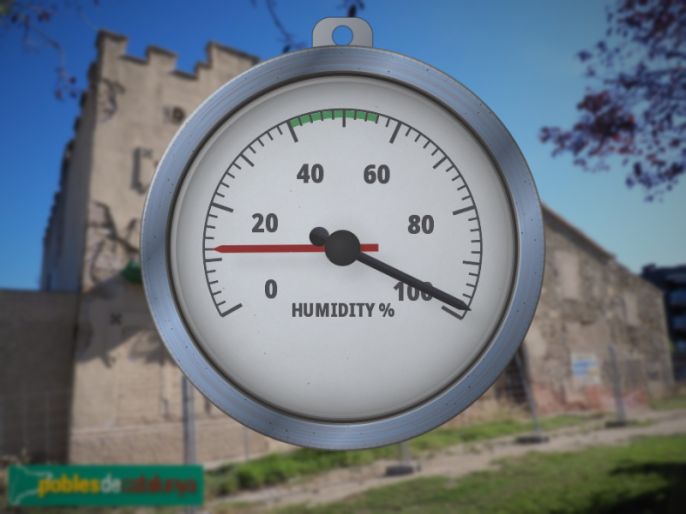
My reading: 98 %
